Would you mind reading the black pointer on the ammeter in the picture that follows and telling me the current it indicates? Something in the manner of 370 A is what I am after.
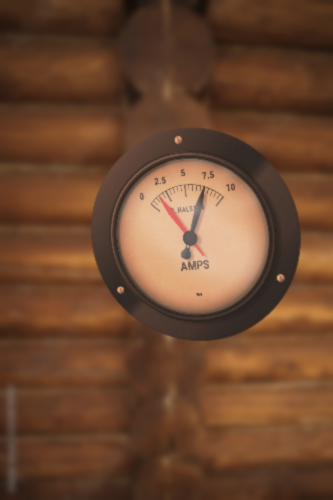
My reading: 7.5 A
